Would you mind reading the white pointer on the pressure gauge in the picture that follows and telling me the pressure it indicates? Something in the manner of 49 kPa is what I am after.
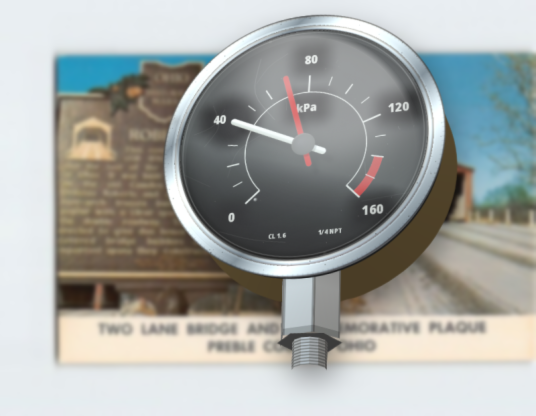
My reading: 40 kPa
